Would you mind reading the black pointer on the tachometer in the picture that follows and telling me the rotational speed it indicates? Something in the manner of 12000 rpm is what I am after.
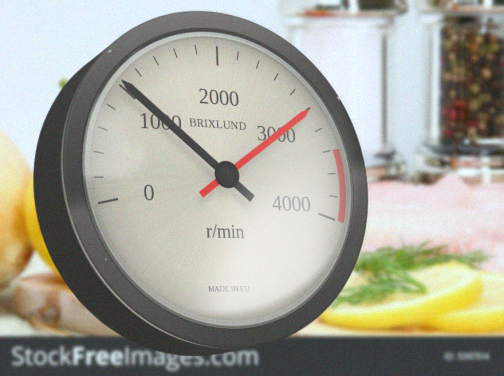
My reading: 1000 rpm
